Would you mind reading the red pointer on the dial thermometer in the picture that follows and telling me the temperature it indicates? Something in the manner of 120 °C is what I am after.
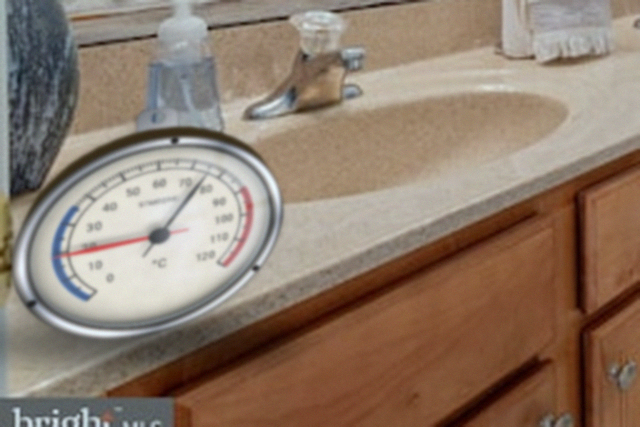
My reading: 20 °C
